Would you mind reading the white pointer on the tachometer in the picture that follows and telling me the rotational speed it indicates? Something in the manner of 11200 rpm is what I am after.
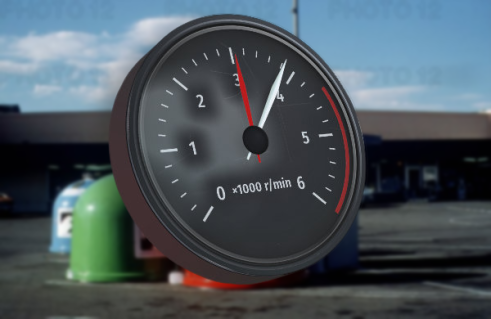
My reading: 3800 rpm
